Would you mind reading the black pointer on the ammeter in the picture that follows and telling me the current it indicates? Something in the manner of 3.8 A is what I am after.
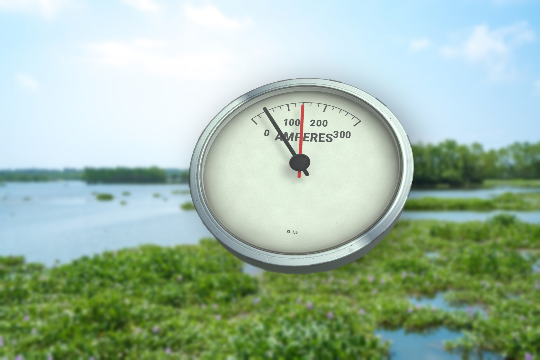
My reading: 40 A
